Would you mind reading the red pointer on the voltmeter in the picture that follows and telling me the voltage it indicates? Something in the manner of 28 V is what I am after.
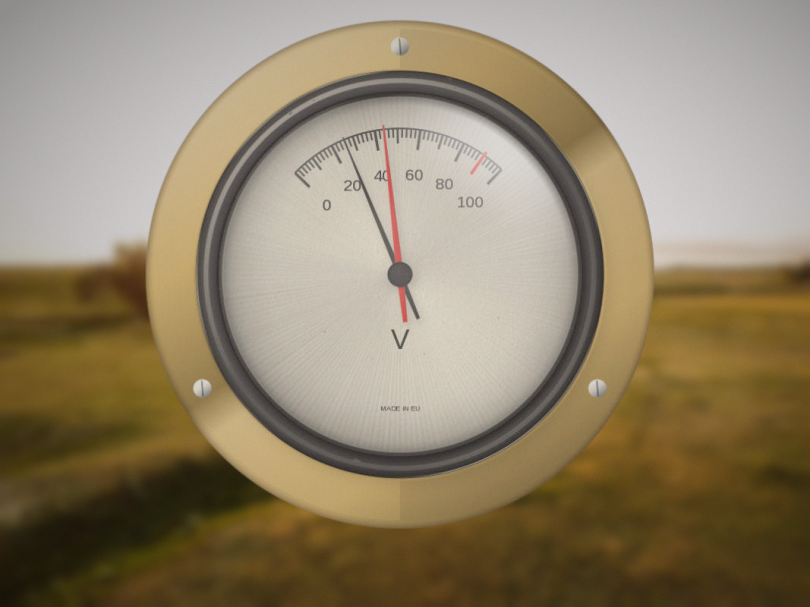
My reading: 44 V
